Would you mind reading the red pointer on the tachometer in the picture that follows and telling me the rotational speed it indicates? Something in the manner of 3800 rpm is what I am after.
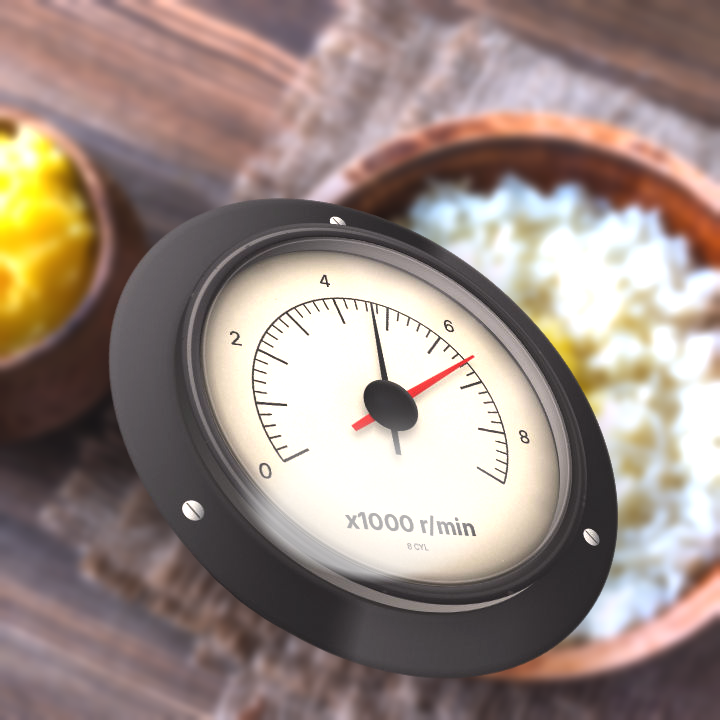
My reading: 6600 rpm
